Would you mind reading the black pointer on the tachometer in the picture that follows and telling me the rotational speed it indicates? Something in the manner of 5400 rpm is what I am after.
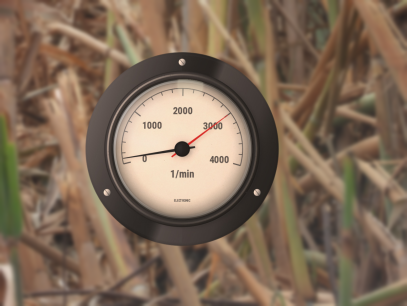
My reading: 100 rpm
